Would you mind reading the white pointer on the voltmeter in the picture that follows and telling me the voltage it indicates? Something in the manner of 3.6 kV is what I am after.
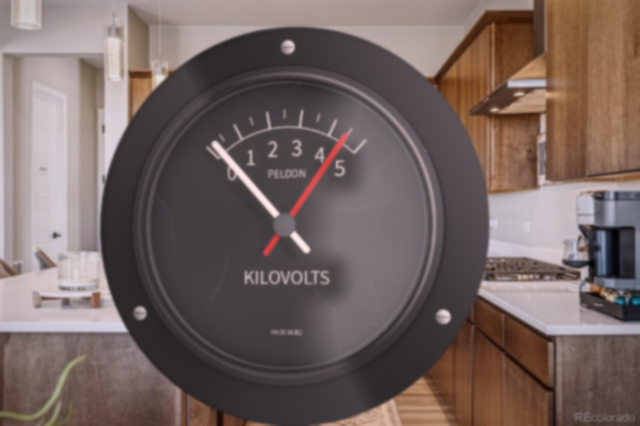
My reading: 0.25 kV
